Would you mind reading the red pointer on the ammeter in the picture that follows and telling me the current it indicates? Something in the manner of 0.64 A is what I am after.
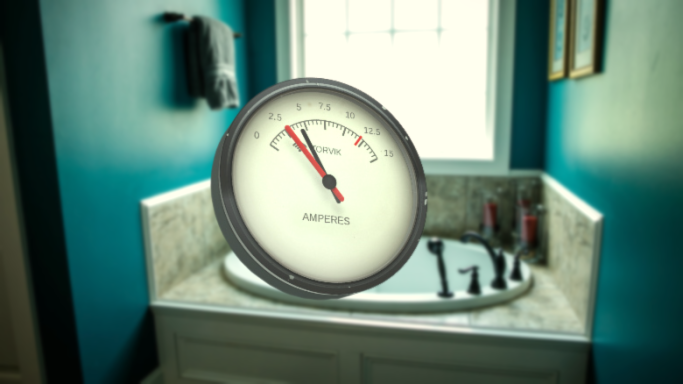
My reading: 2.5 A
